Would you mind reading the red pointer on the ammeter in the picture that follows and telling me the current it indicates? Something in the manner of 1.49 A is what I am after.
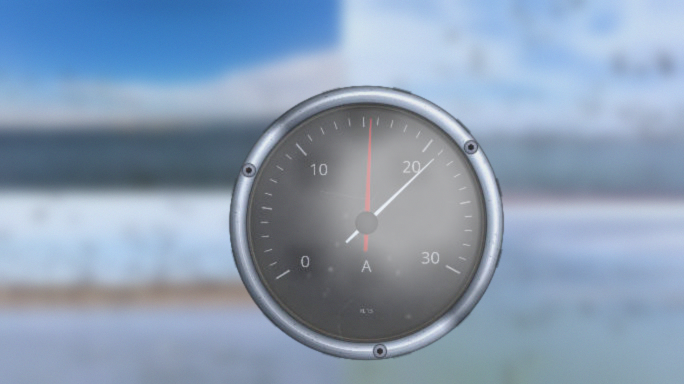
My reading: 15.5 A
